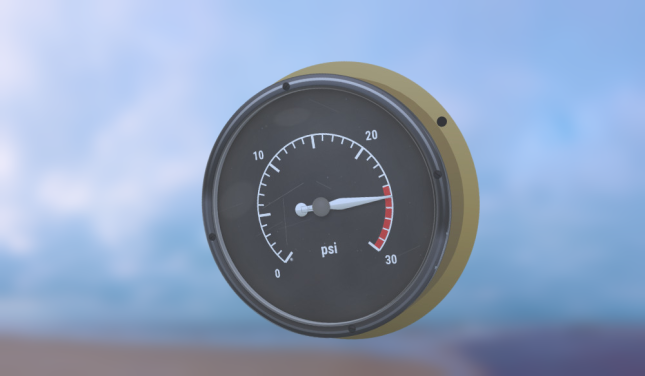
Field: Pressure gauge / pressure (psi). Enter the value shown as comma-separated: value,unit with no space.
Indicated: 25,psi
